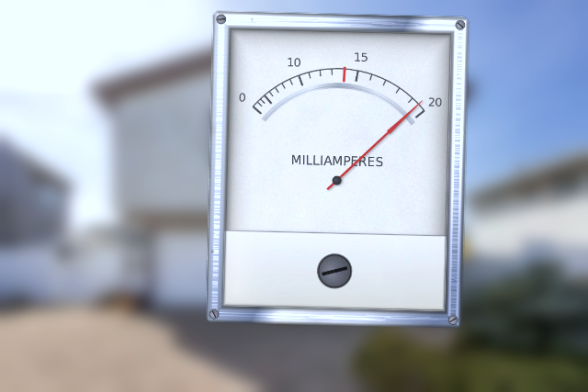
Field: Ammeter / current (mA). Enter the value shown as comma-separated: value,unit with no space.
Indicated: 19.5,mA
